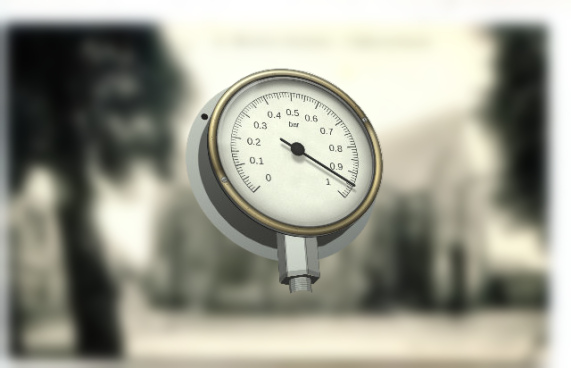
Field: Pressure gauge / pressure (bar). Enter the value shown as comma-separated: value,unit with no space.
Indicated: 0.95,bar
